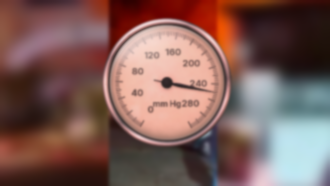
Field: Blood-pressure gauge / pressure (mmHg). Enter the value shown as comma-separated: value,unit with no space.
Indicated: 250,mmHg
